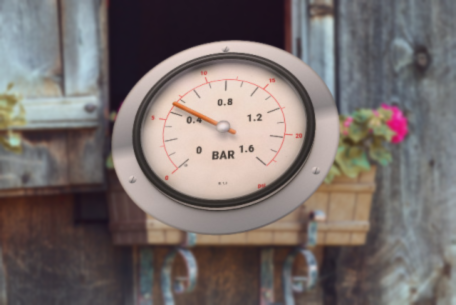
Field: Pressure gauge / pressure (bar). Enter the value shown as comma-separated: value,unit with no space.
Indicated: 0.45,bar
